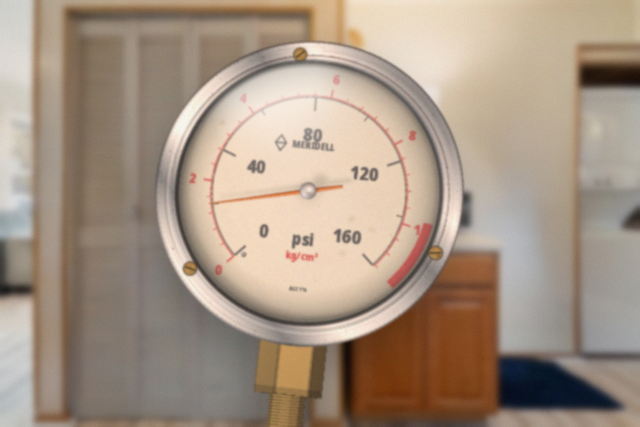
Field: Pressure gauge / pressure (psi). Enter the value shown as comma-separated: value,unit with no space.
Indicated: 20,psi
